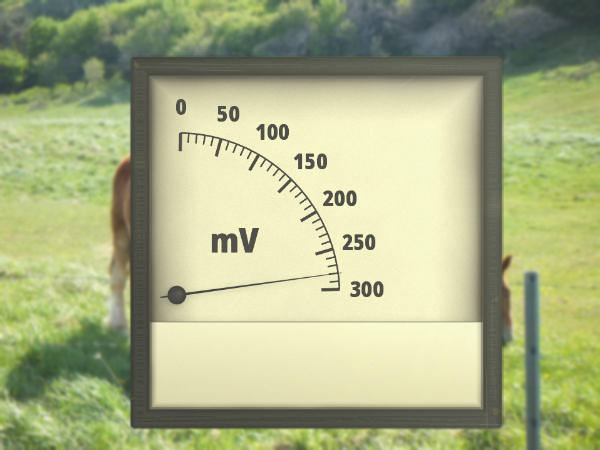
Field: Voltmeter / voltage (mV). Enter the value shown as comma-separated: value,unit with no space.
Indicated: 280,mV
